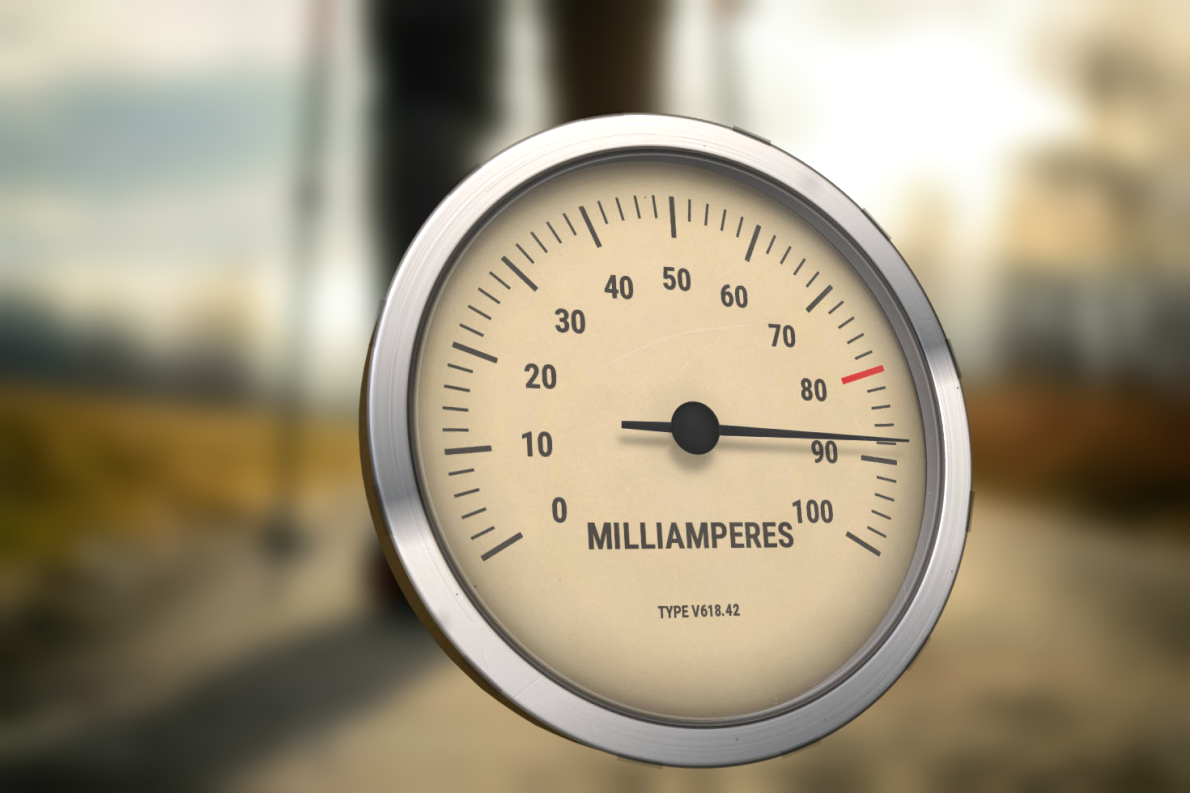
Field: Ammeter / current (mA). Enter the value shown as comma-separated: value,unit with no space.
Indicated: 88,mA
